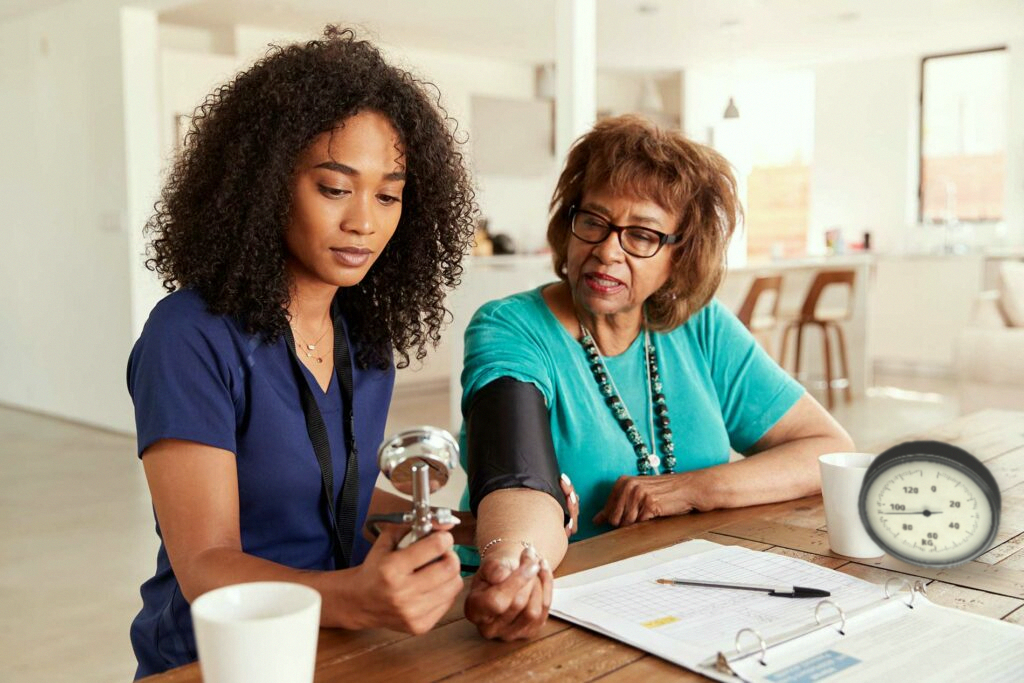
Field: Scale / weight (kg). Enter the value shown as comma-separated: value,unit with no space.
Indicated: 95,kg
